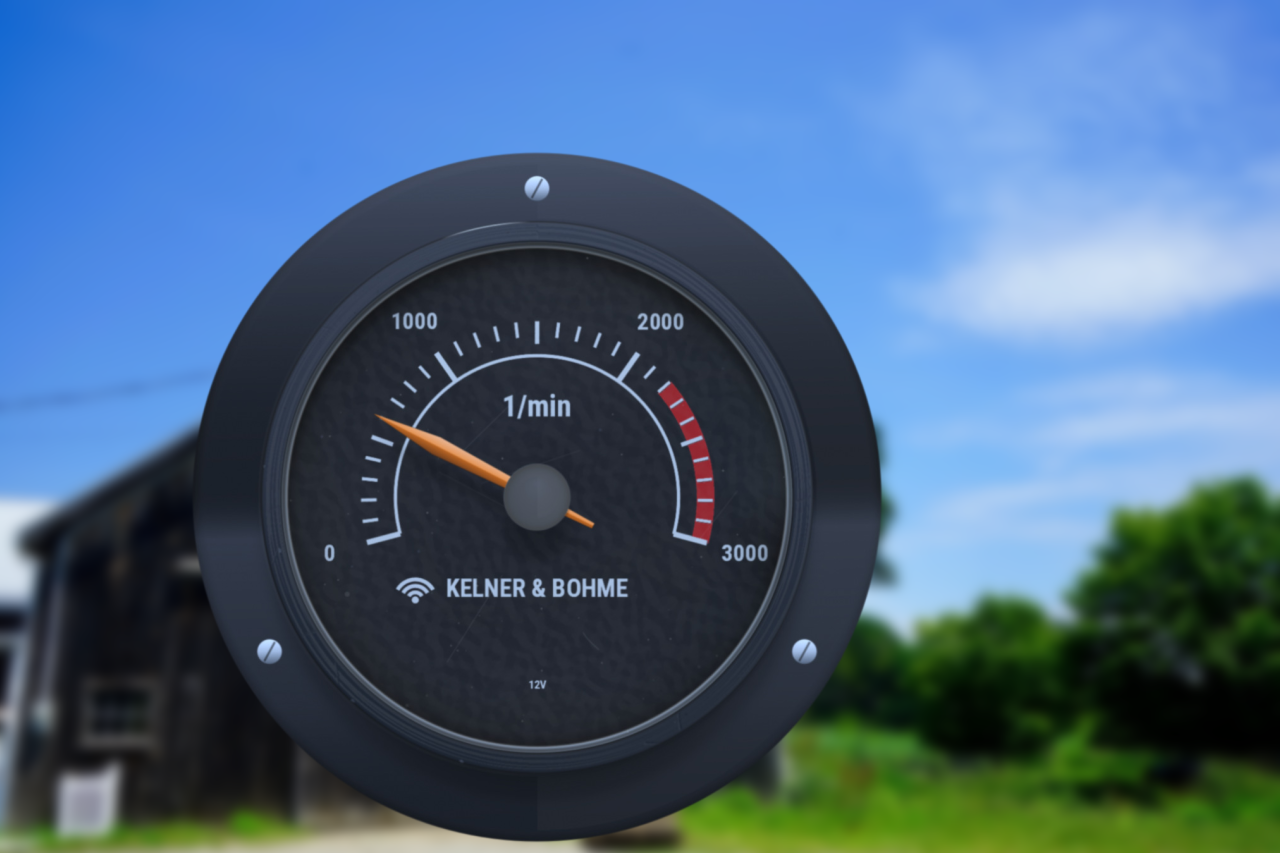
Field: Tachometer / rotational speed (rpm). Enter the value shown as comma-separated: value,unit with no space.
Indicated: 600,rpm
